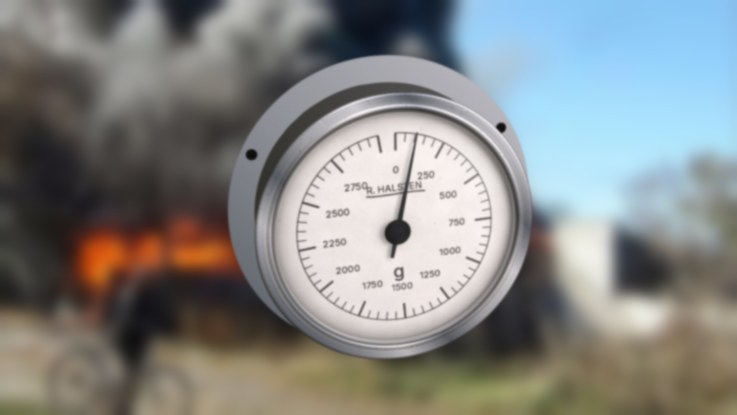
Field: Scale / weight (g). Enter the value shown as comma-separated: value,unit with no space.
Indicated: 100,g
